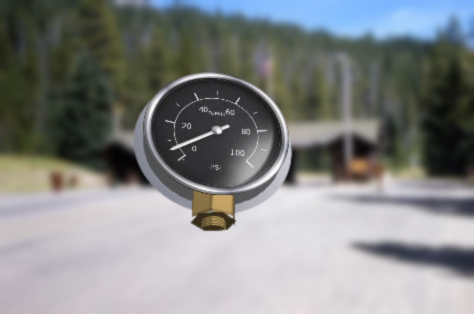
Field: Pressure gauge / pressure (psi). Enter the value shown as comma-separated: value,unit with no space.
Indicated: 5,psi
